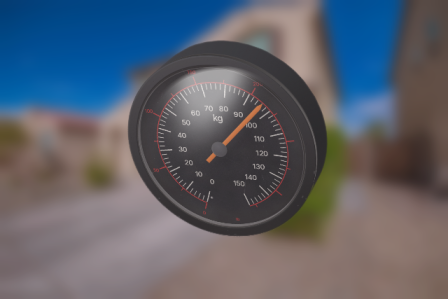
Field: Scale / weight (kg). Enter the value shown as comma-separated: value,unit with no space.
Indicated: 96,kg
